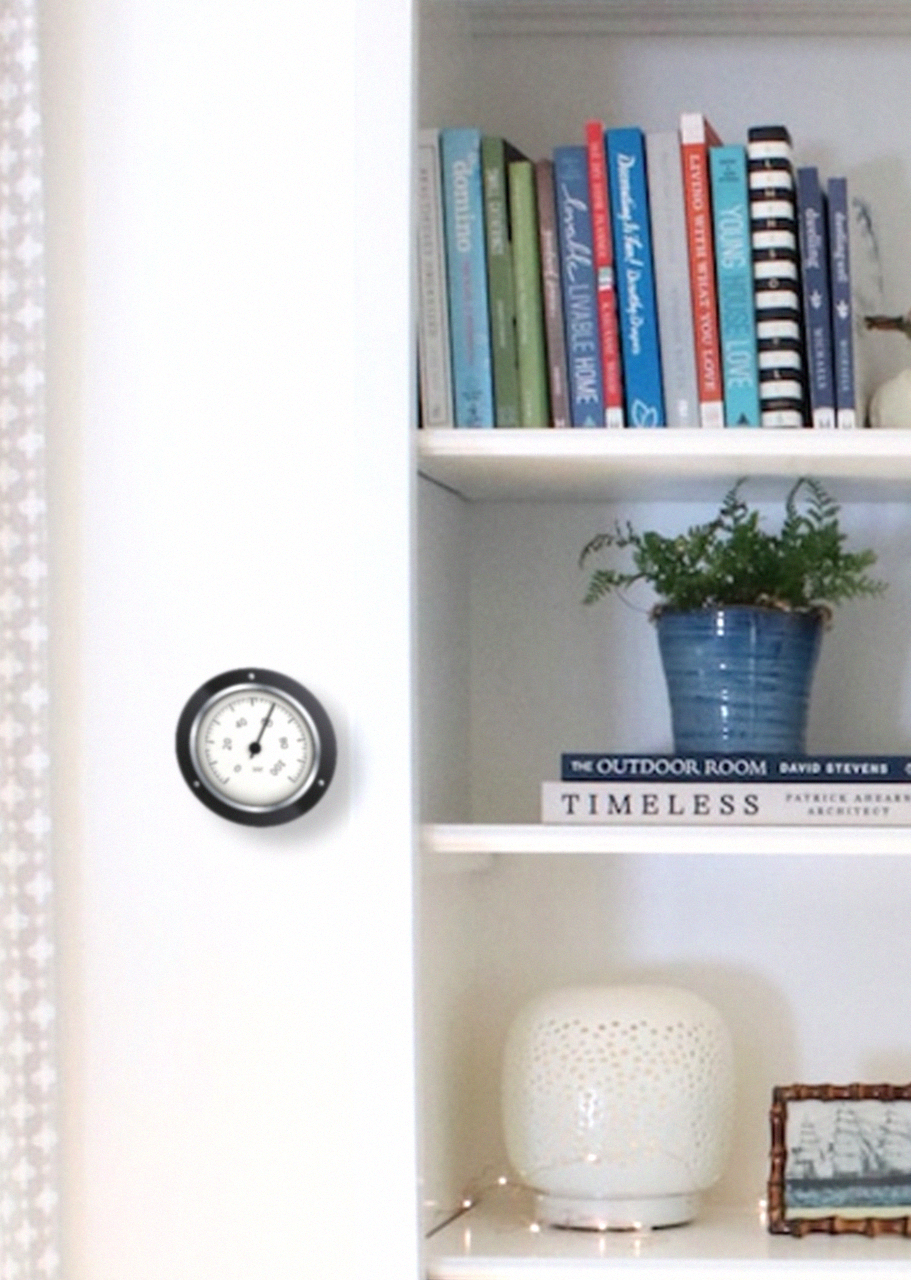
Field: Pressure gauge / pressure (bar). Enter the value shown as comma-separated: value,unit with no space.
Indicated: 60,bar
